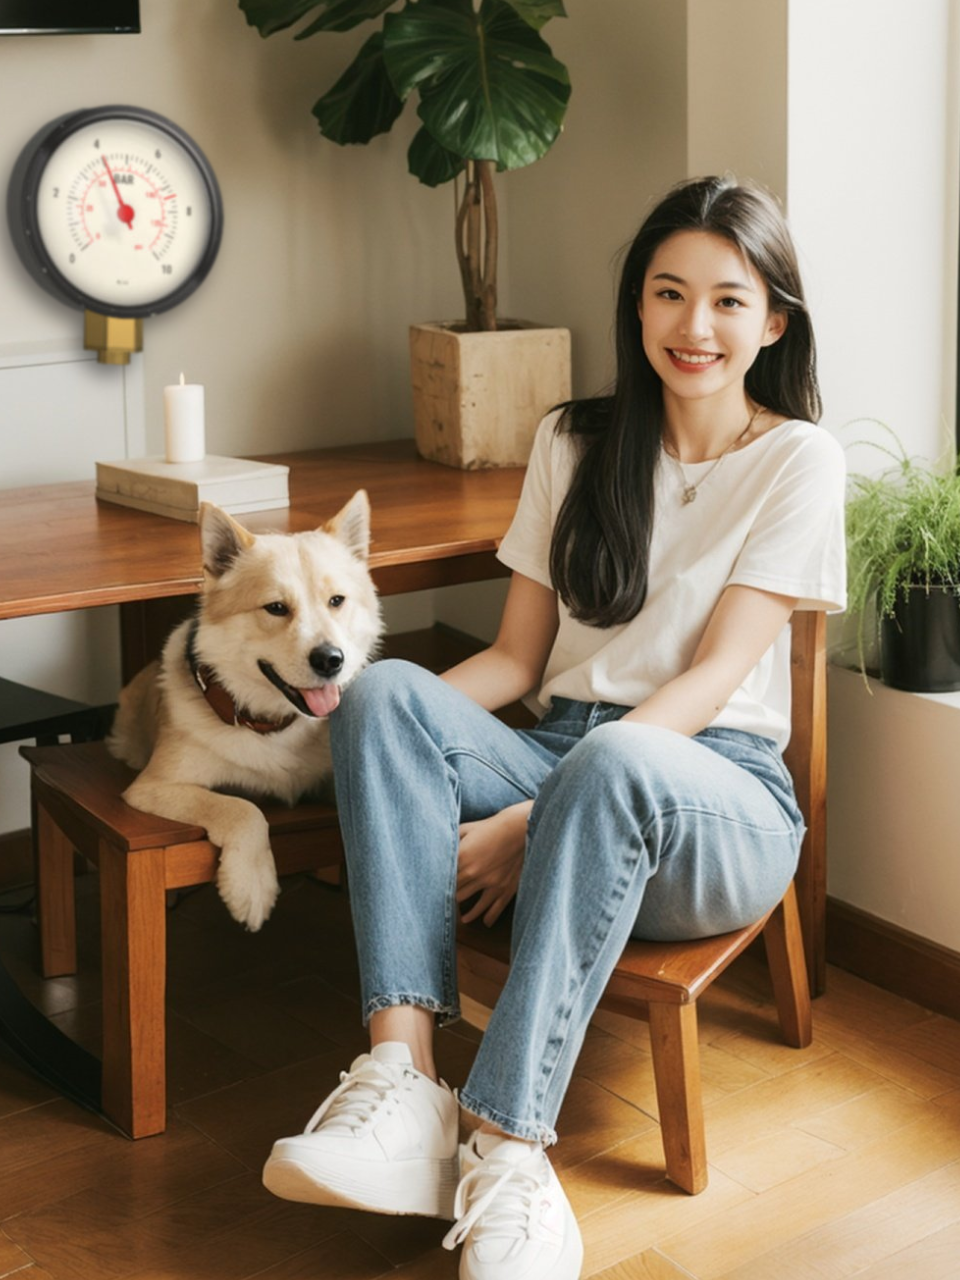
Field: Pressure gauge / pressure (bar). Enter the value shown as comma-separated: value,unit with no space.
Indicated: 4,bar
